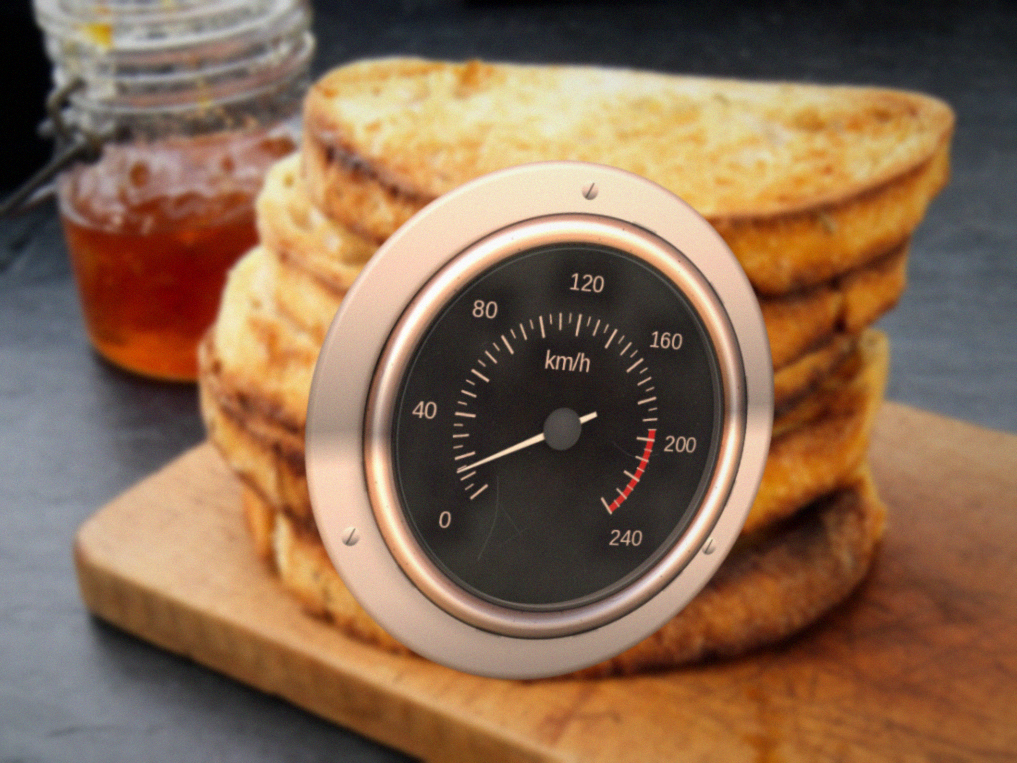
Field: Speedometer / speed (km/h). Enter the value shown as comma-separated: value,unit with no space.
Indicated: 15,km/h
